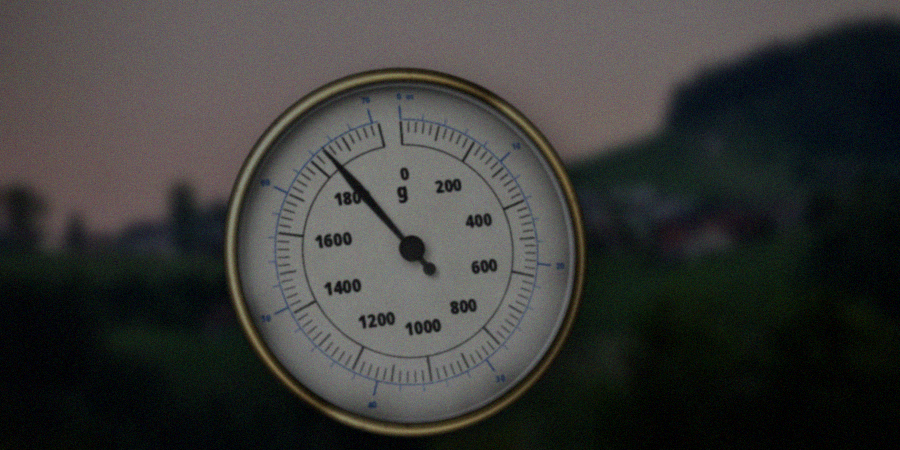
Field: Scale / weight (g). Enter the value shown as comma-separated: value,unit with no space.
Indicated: 1840,g
